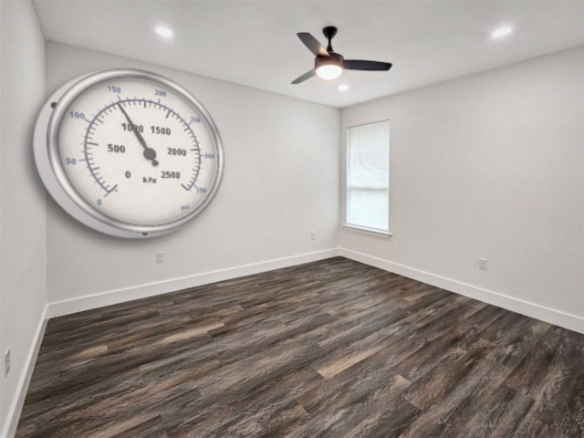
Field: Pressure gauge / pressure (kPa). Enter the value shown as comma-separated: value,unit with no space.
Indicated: 1000,kPa
